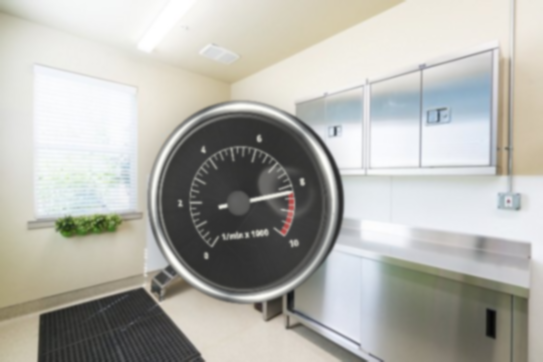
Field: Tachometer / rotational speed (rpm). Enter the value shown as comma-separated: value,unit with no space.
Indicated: 8250,rpm
